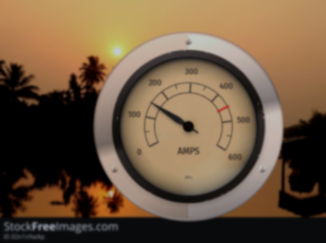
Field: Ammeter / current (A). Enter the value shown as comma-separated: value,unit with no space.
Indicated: 150,A
